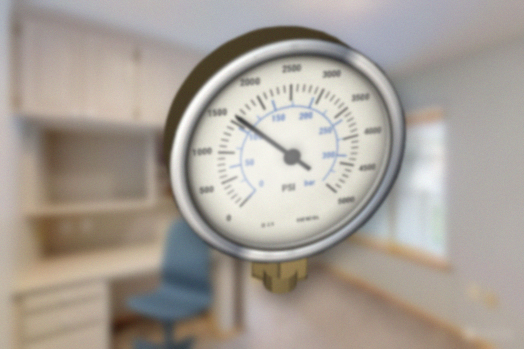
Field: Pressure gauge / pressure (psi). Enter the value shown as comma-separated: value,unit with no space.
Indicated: 1600,psi
